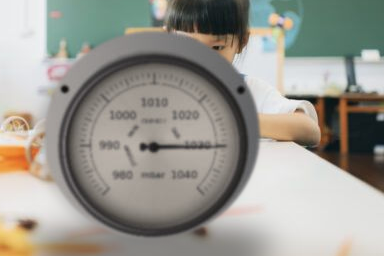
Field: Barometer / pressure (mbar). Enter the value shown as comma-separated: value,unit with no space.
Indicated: 1030,mbar
